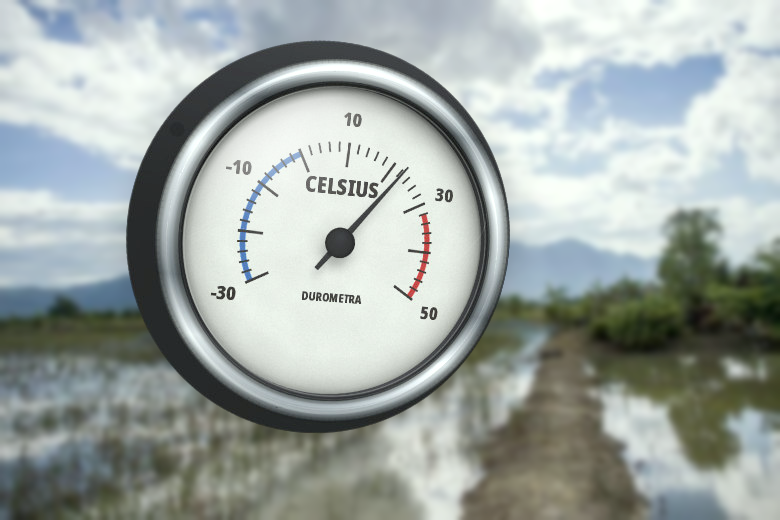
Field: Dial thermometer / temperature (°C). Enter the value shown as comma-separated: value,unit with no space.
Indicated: 22,°C
